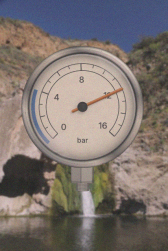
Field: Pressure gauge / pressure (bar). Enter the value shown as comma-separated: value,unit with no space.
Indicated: 12,bar
